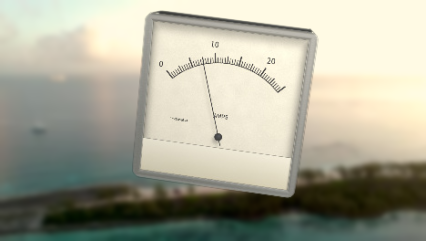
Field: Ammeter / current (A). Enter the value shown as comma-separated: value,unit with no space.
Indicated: 7.5,A
